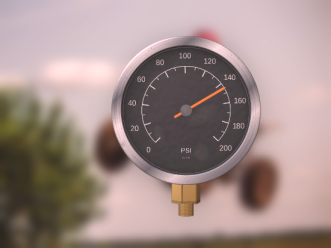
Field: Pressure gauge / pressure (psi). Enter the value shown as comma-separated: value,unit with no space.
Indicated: 145,psi
